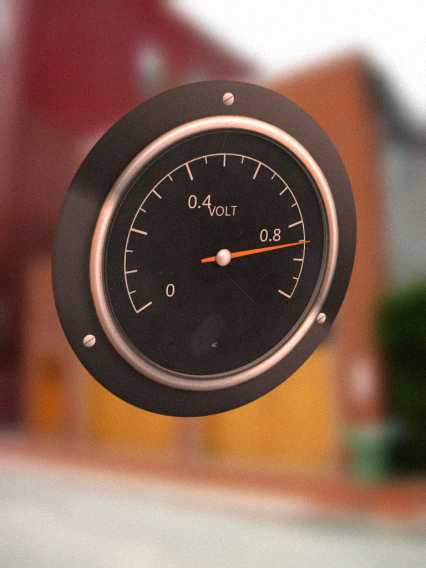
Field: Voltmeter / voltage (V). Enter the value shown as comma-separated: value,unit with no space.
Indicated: 0.85,V
